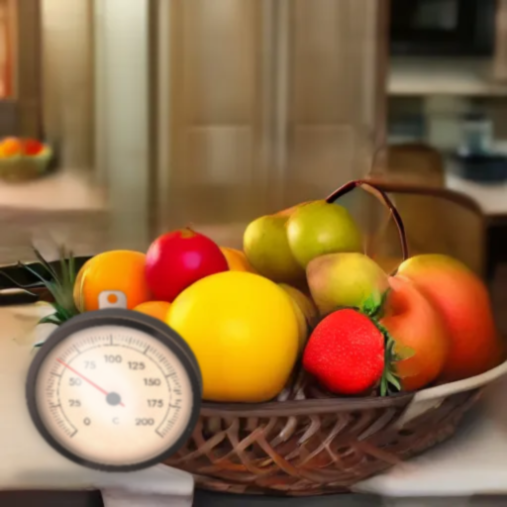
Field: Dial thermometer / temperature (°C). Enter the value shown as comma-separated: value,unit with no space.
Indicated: 62.5,°C
